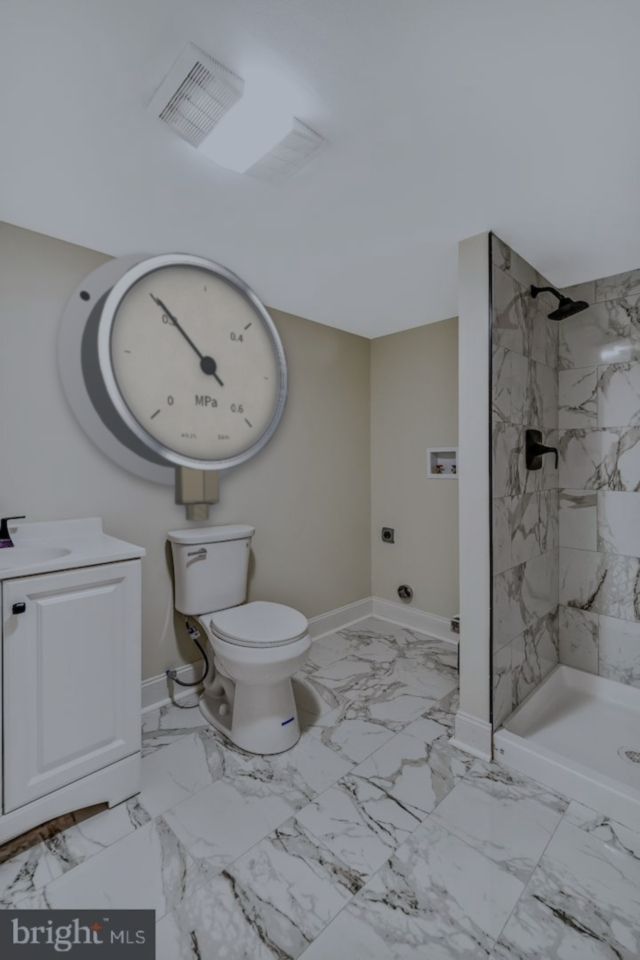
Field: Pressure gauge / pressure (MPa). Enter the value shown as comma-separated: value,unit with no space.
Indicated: 0.2,MPa
